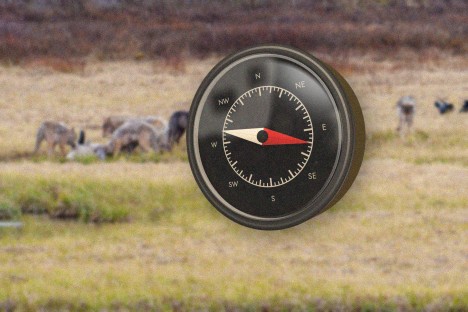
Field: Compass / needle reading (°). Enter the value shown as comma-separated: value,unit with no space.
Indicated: 105,°
